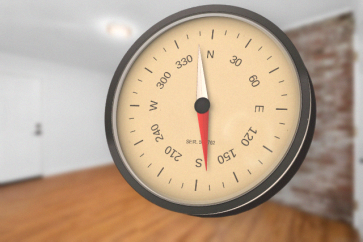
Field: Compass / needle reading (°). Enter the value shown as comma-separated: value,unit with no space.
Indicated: 170,°
